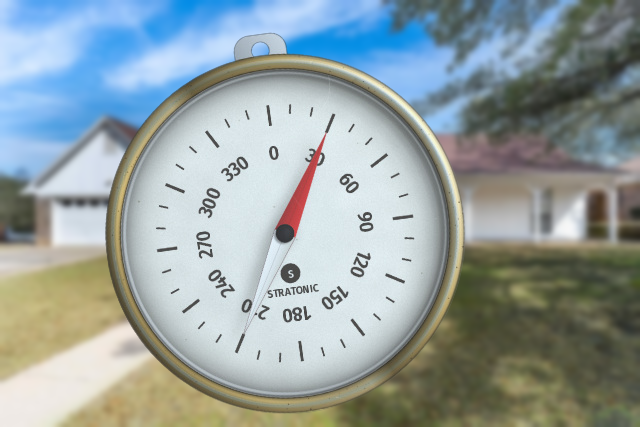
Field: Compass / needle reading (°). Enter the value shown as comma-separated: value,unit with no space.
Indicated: 30,°
